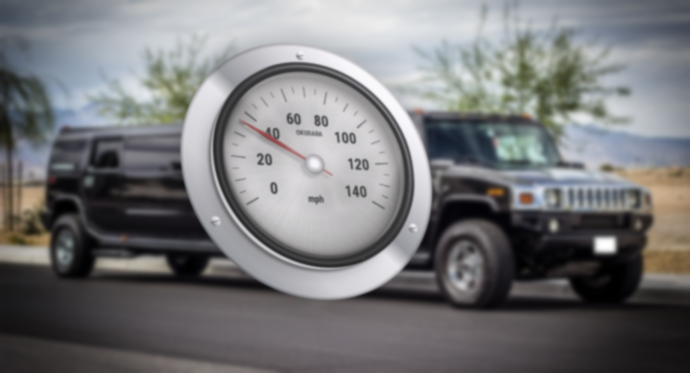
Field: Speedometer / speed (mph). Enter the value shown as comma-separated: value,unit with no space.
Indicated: 35,mph
